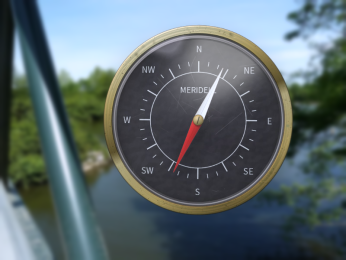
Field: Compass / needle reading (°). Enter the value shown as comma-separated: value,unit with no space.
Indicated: 205,°
